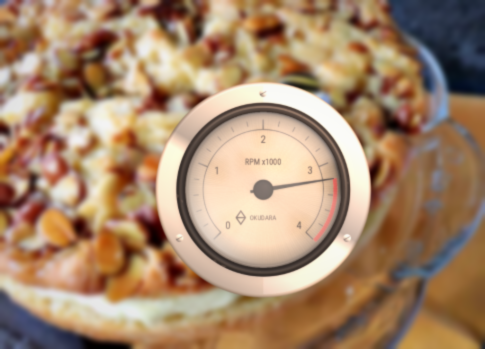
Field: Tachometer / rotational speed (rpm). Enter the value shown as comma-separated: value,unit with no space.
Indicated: 3200,rpm
